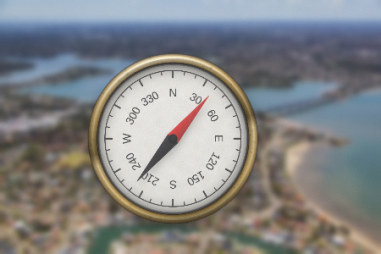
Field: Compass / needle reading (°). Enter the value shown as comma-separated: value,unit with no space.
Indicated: 40,°
